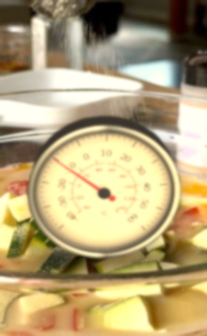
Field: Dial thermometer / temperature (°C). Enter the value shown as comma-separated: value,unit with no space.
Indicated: -10,°C
